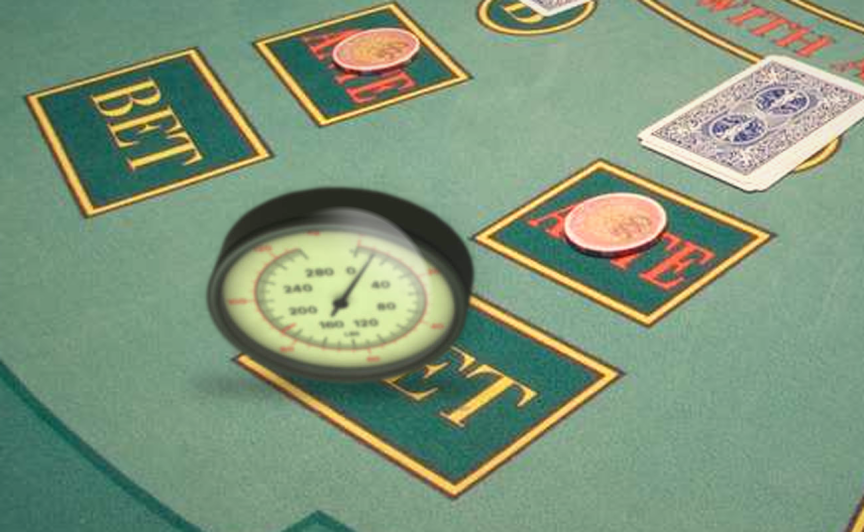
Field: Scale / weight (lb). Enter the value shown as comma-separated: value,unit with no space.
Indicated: 10,lb
